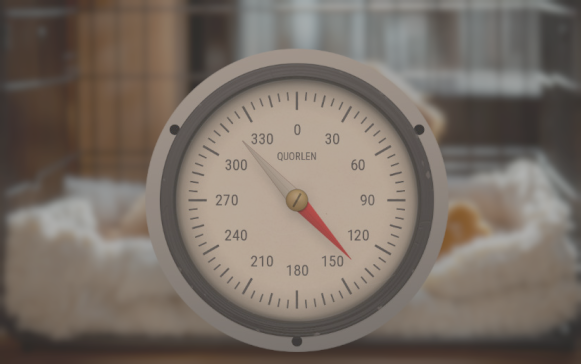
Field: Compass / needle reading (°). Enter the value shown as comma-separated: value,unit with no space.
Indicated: 137.5,°
